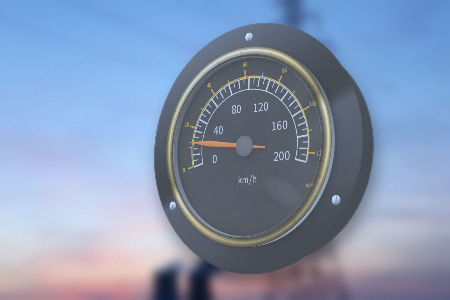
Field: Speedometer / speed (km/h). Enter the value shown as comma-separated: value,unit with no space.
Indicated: 20,km/h
